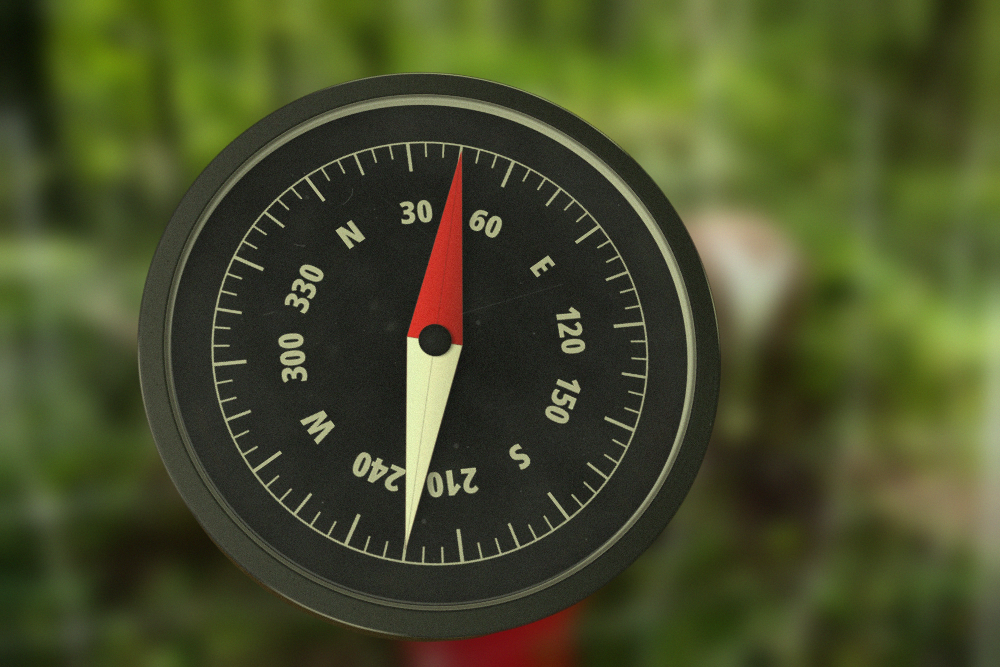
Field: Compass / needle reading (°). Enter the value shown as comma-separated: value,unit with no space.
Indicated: 45,°
